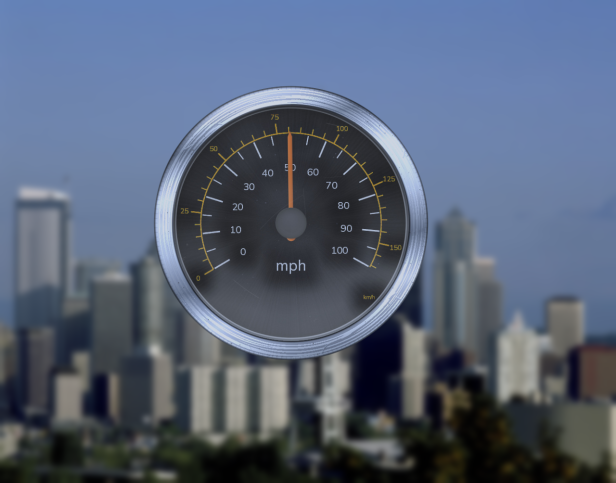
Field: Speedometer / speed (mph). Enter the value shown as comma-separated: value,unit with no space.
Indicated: 50,mph
